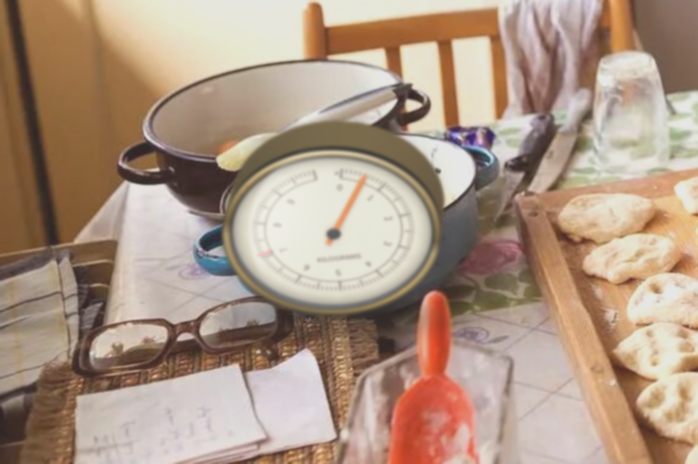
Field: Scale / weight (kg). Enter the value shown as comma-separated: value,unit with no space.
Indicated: 0.5,kg
